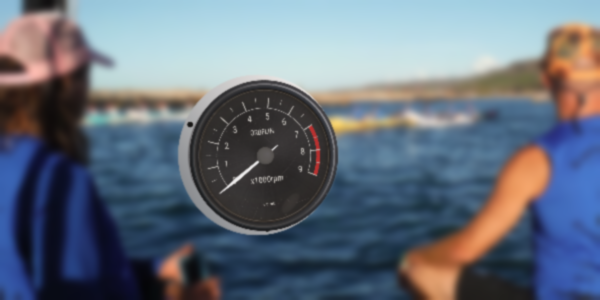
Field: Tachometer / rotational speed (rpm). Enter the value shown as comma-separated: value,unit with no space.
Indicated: 0,rpm
